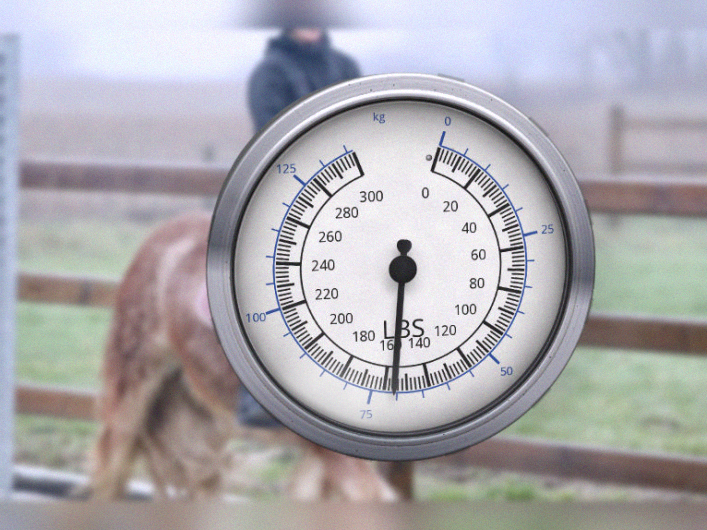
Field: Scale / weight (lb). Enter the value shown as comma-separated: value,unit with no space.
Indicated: 156,lb
